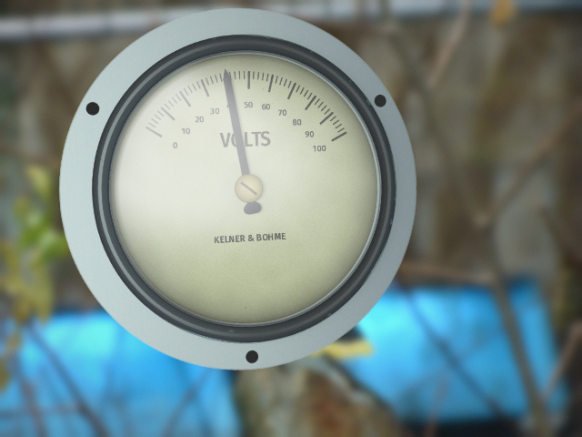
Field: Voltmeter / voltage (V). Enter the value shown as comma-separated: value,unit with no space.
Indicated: 40,V
